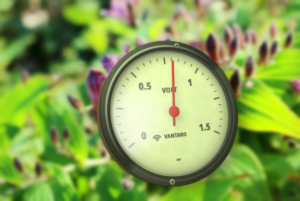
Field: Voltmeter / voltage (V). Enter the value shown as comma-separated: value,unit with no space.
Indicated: 0.8,V
